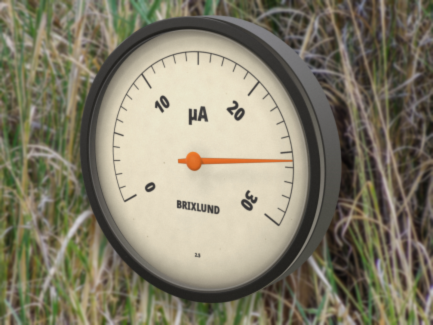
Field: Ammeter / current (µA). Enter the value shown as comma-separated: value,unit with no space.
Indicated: 25.5,µA
